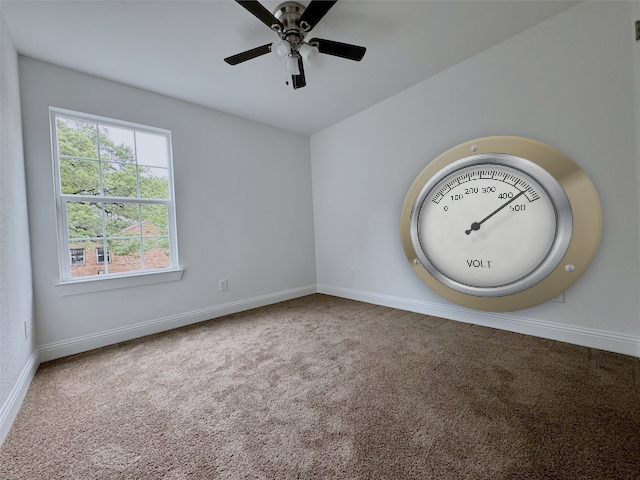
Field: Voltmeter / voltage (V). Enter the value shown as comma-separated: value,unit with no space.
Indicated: 450,V
